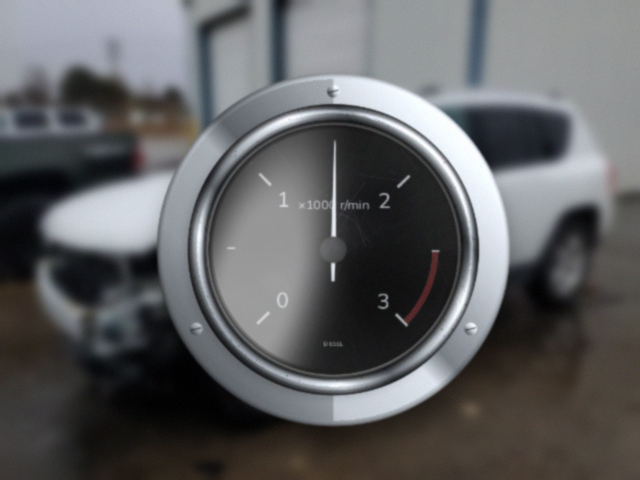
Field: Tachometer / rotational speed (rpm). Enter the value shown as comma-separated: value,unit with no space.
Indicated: 1500,rpm
